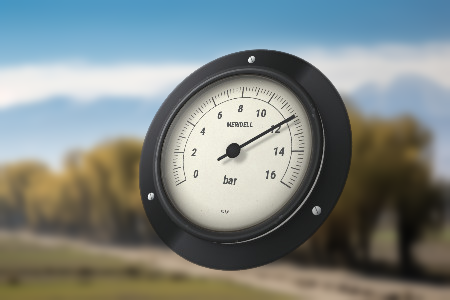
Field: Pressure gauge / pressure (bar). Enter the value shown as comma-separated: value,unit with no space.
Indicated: 12,bar
